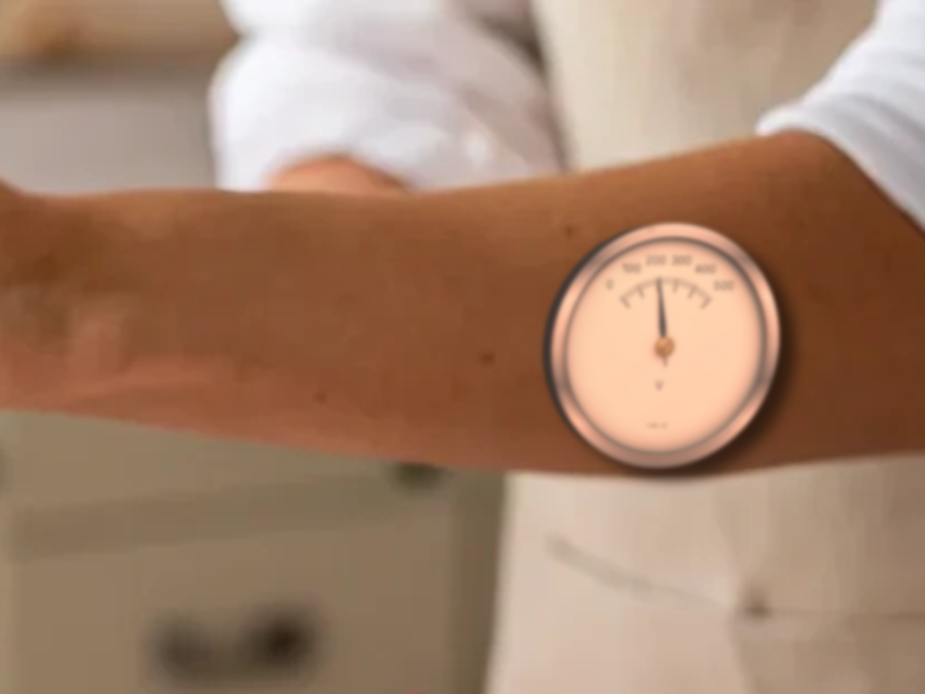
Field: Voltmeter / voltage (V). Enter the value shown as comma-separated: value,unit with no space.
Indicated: 200,V
